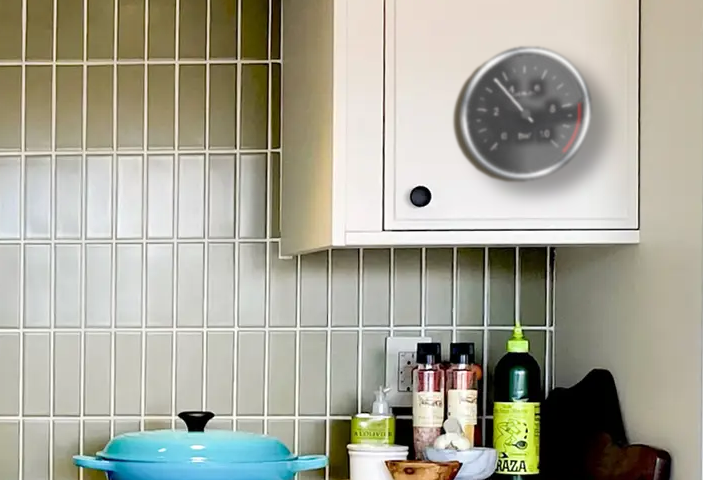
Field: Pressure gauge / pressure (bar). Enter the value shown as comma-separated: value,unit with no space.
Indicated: 3.5,bar
